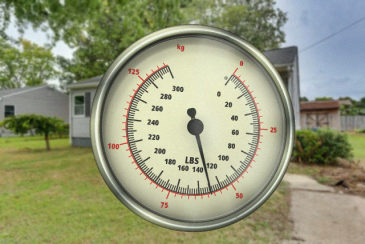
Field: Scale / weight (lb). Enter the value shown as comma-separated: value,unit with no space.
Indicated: 130,lb
